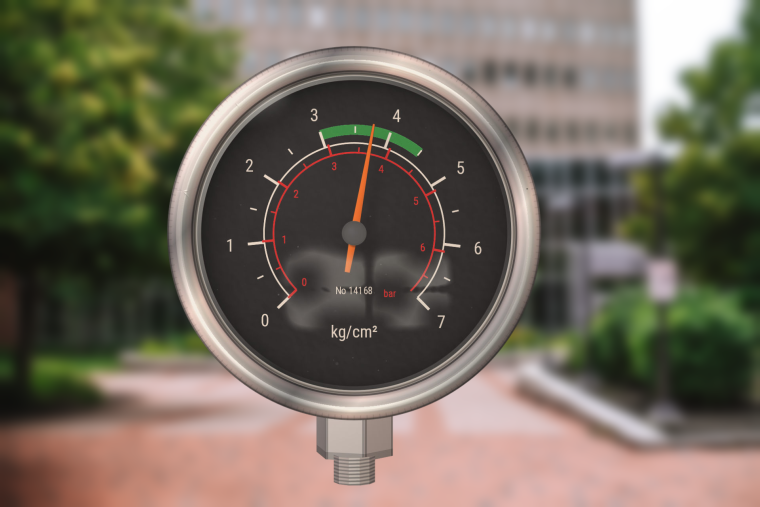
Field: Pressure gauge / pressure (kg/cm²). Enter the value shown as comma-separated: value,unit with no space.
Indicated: 3.75,kg/cm²
